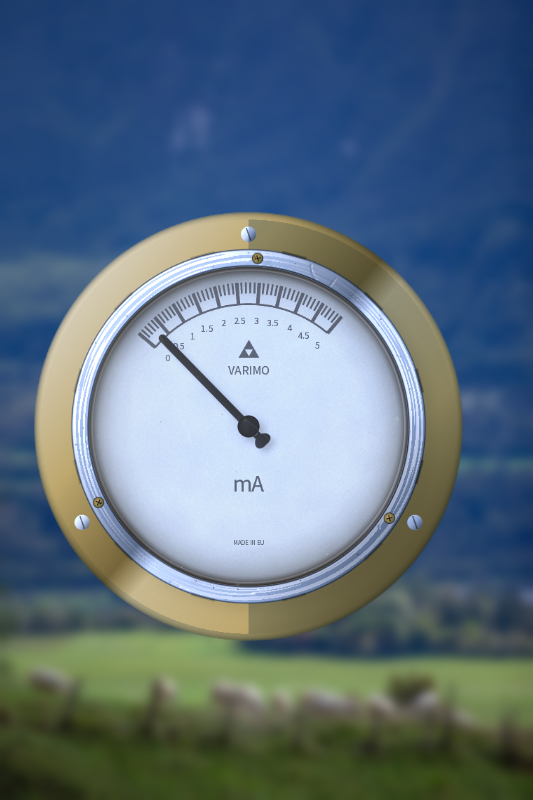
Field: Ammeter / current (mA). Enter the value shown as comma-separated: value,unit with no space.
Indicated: 0.3,mA
